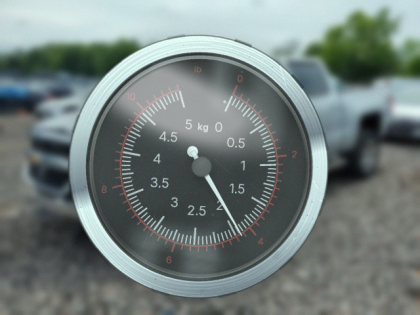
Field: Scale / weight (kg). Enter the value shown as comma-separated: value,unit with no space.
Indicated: 1.95,kg
